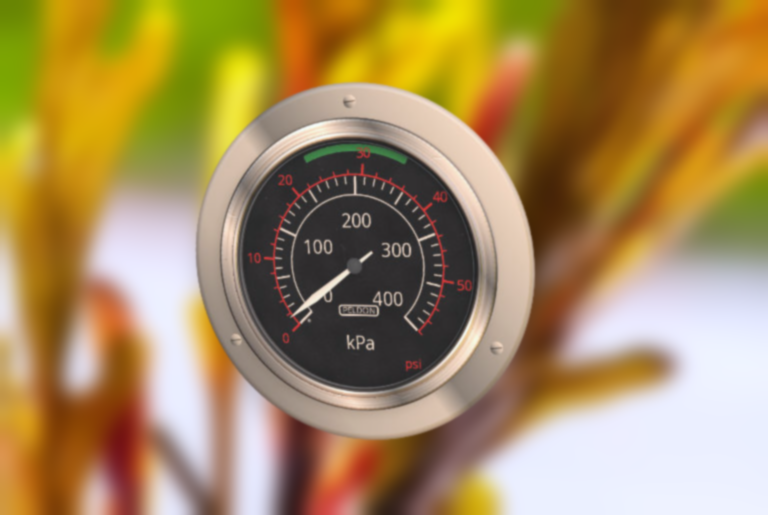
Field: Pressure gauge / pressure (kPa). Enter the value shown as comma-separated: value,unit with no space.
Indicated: 10,kPa
